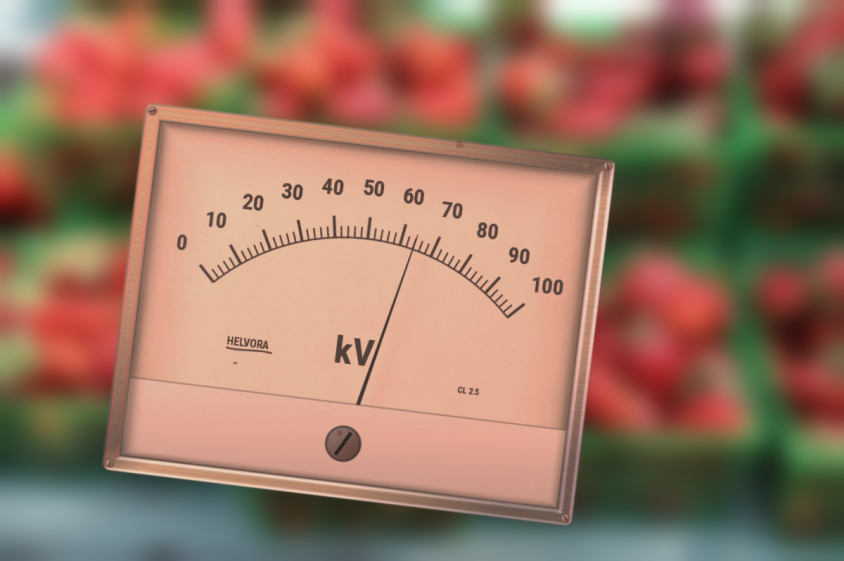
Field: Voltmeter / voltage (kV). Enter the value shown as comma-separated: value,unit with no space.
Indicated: 64,kV
